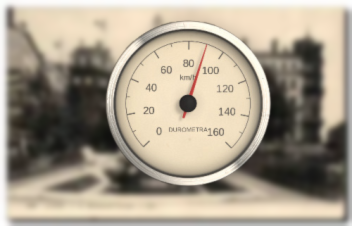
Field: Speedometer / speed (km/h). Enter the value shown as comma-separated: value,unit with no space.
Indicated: 90,km/h
